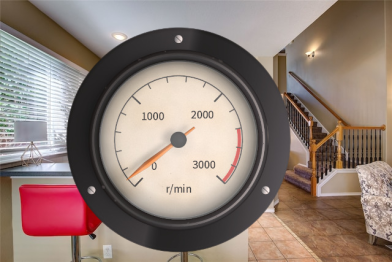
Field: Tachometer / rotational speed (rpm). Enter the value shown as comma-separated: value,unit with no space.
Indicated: 100,rpm
